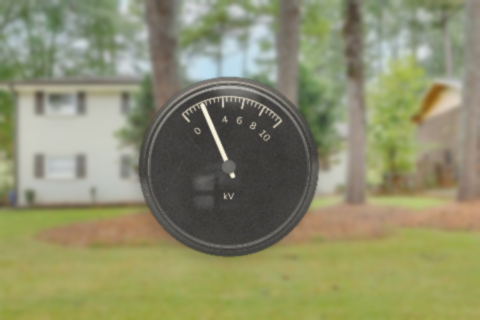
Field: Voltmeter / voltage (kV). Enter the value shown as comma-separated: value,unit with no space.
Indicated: 2,kV
